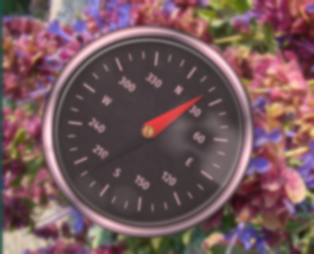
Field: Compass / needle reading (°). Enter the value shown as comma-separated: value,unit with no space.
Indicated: 20,°
